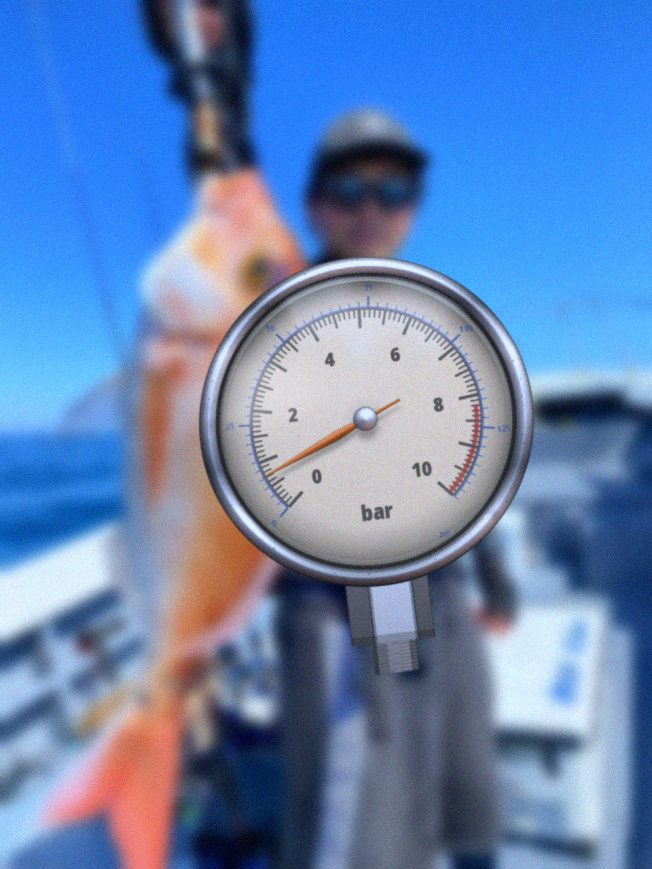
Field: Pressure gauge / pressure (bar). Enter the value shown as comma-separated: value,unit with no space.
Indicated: 0.7,bar
